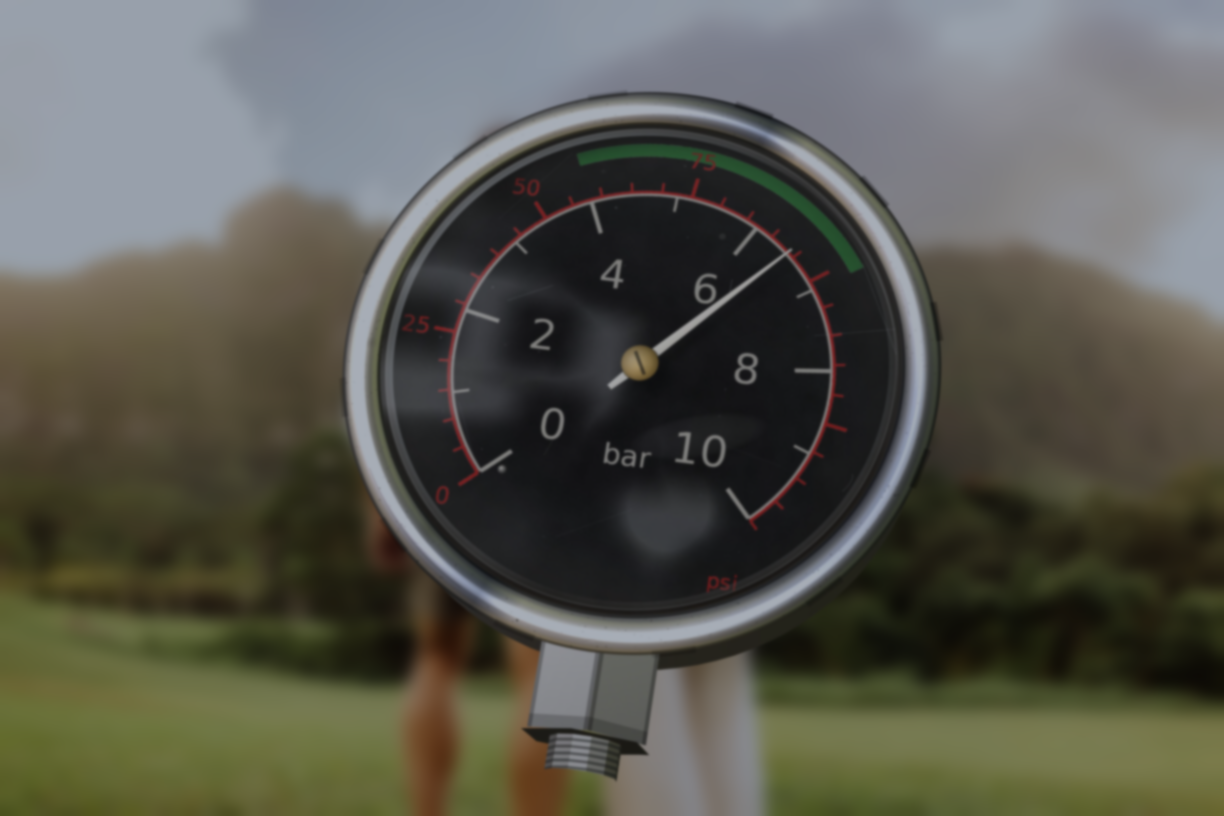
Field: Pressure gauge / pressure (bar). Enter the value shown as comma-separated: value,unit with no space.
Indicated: 6.5,bar
